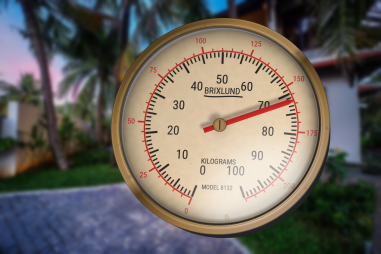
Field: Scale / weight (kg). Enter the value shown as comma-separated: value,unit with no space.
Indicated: 72,kg
